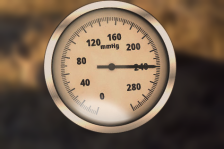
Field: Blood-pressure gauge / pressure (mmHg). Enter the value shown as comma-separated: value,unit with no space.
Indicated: 240,mmHg
